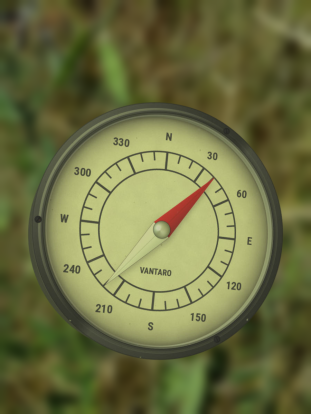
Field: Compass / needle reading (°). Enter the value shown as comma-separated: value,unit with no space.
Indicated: 40,°
